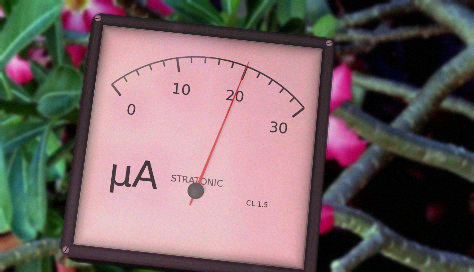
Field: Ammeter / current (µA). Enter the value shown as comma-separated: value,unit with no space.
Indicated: 20,µA
